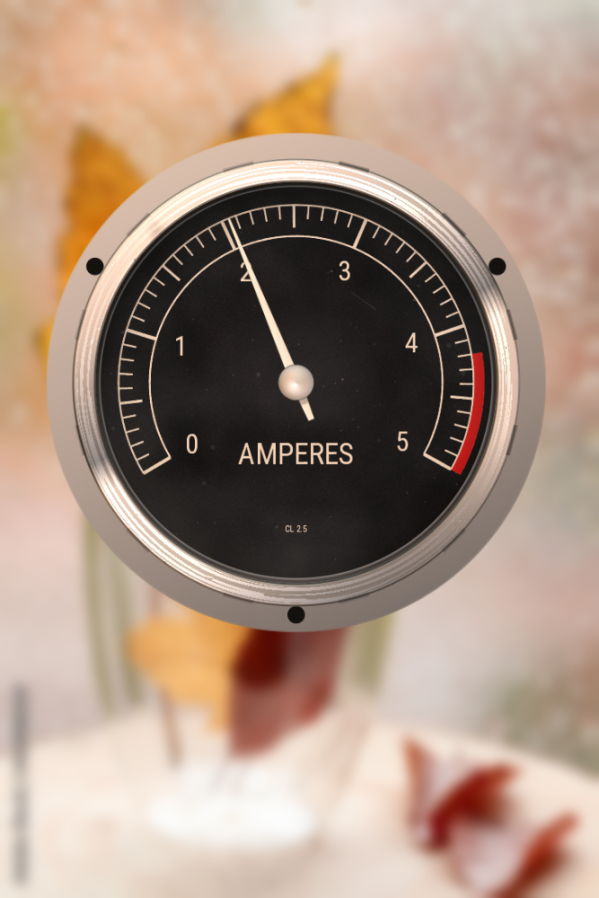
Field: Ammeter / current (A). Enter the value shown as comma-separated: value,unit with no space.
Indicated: 2.05,A
